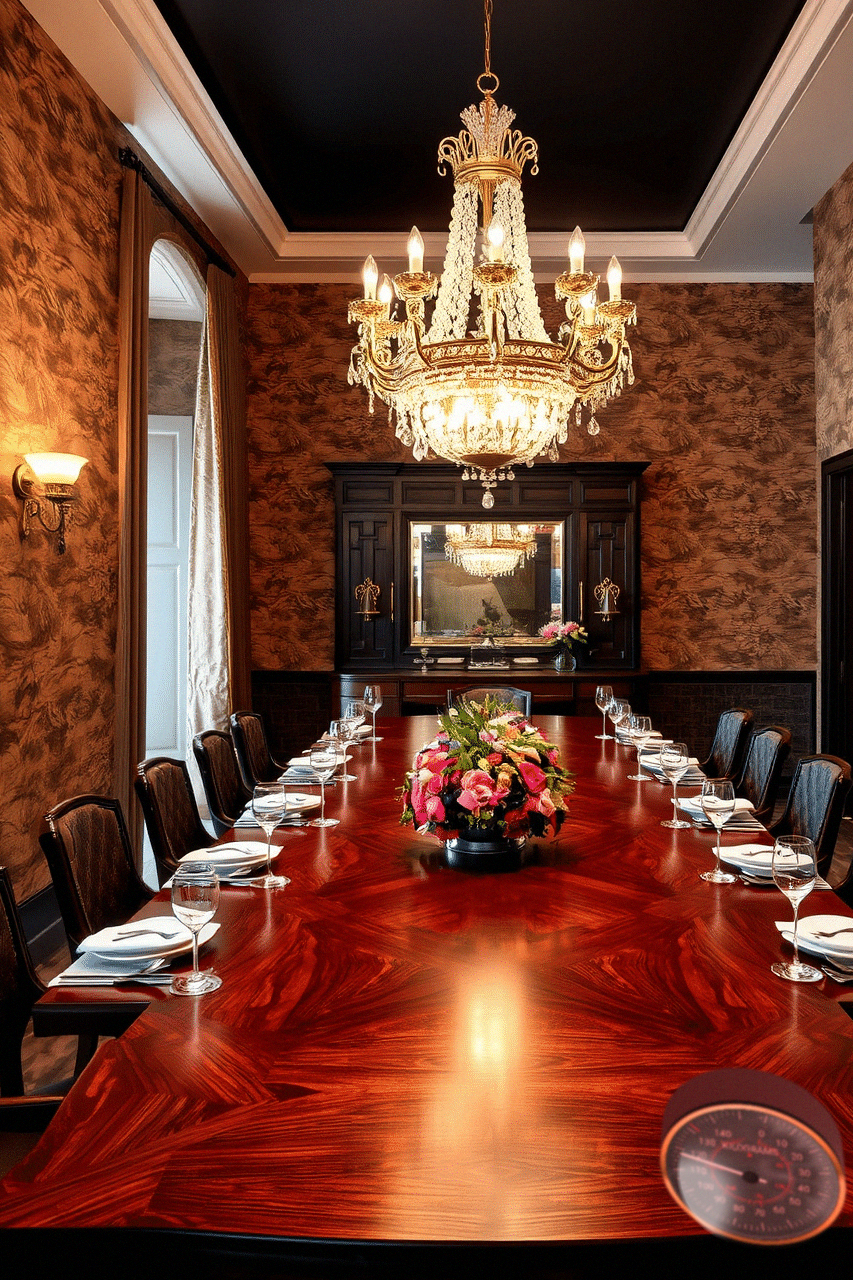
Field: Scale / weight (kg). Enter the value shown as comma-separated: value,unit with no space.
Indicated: 120,kg
